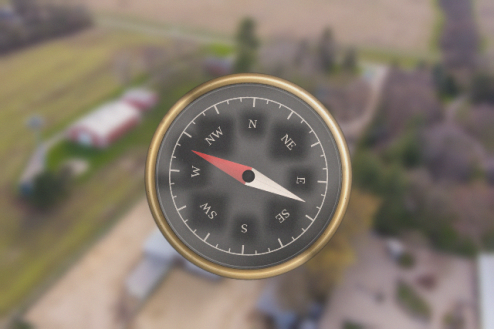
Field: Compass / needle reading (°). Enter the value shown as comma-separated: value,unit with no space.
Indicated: 290,°
